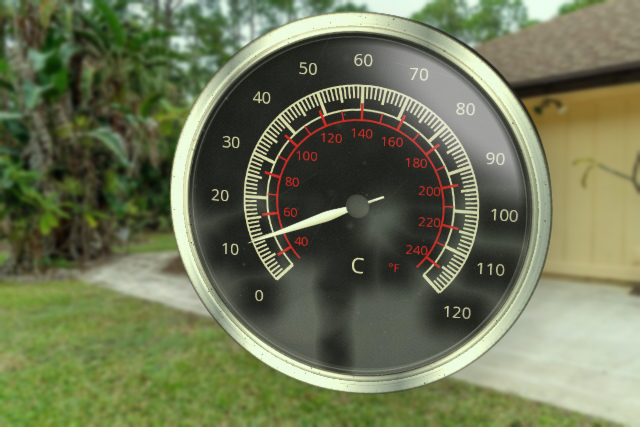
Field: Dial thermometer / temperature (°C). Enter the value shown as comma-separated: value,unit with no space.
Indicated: 10,°C
